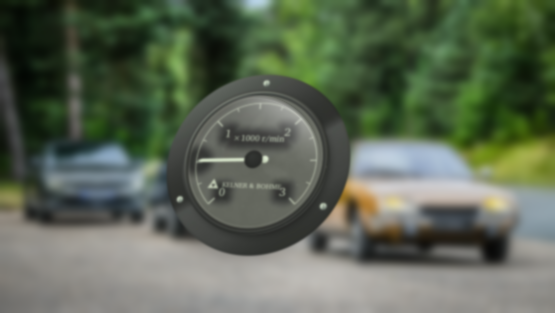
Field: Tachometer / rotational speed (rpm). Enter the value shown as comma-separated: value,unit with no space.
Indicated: 500,rpm
